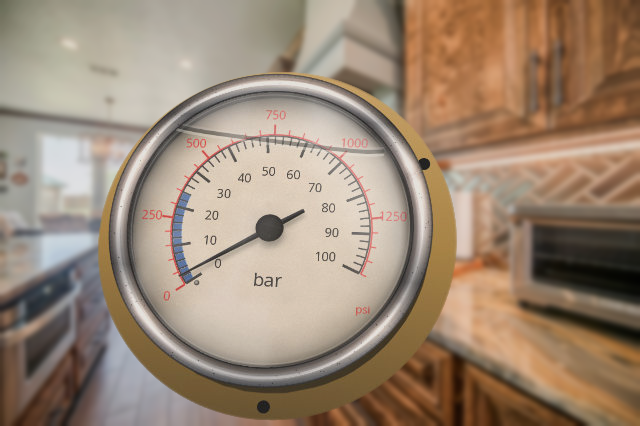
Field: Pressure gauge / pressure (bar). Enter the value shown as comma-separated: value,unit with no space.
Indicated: 2,bar
